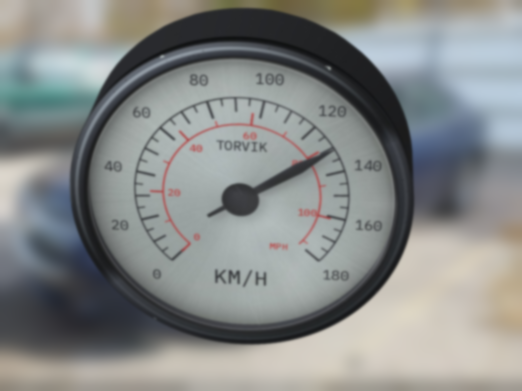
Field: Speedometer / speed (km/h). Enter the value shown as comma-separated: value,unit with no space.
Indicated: 130,km/h
